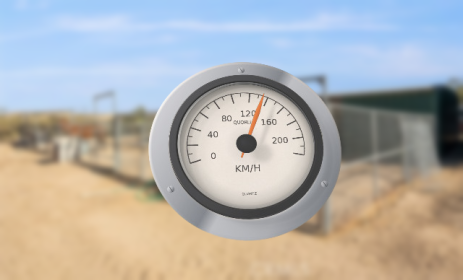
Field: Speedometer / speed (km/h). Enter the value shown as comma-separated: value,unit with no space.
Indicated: 135,km/h
